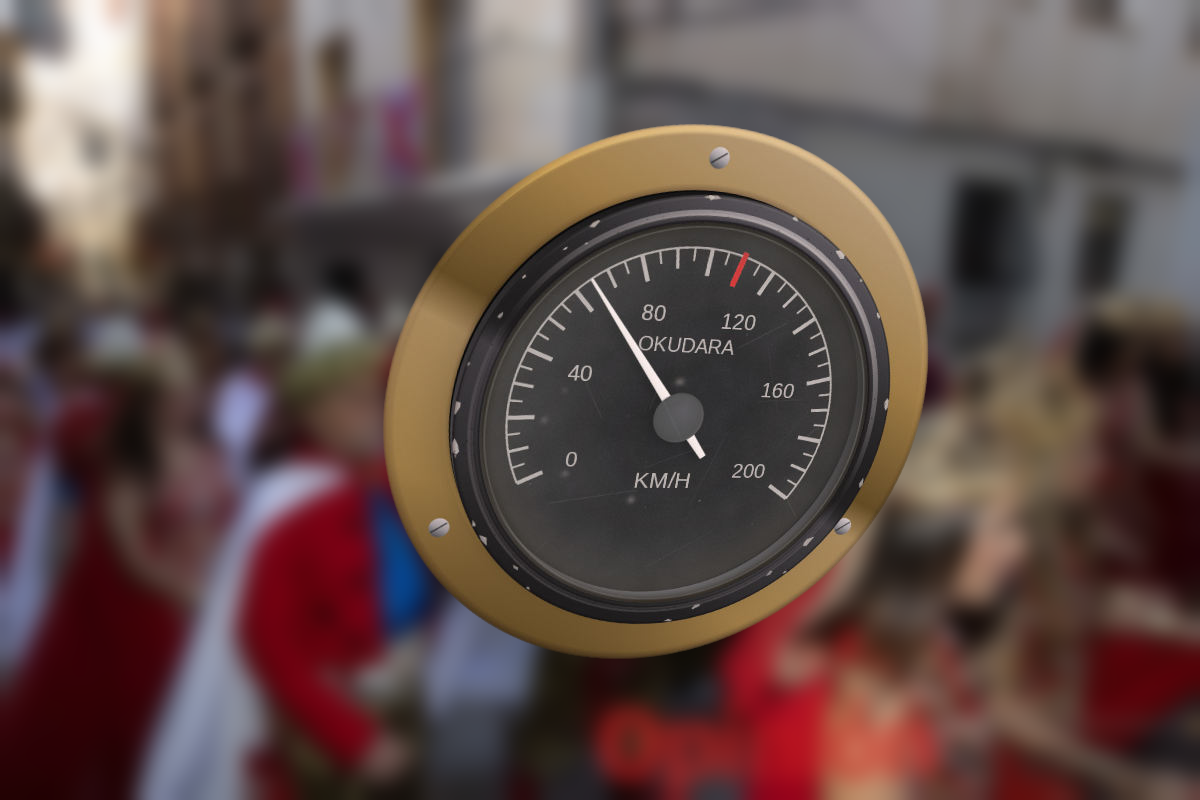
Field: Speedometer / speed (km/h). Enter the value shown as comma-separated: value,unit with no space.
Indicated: 65,km/h
